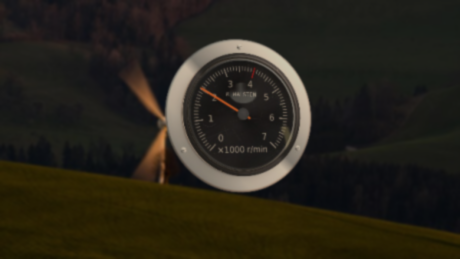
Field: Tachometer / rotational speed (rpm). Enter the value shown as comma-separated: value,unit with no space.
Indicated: 2000,rpm
